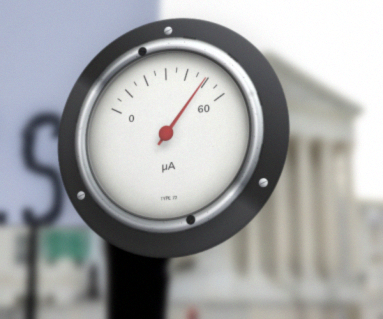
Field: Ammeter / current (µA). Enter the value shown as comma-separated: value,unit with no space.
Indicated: 50,µA
